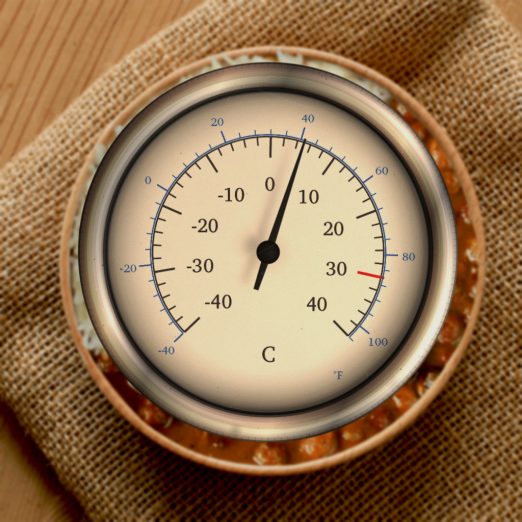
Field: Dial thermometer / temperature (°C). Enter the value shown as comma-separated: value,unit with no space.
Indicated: 5,°C
